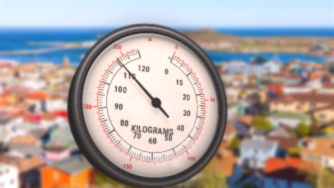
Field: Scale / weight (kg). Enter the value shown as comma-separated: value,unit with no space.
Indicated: 110,kg
